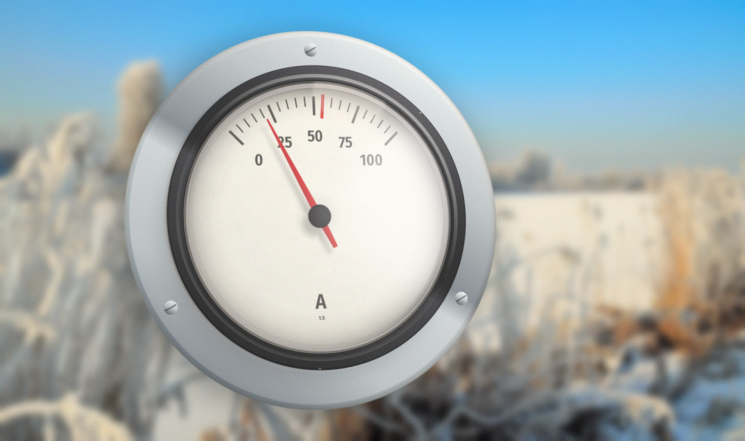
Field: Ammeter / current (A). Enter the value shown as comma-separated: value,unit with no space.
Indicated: 20,A
